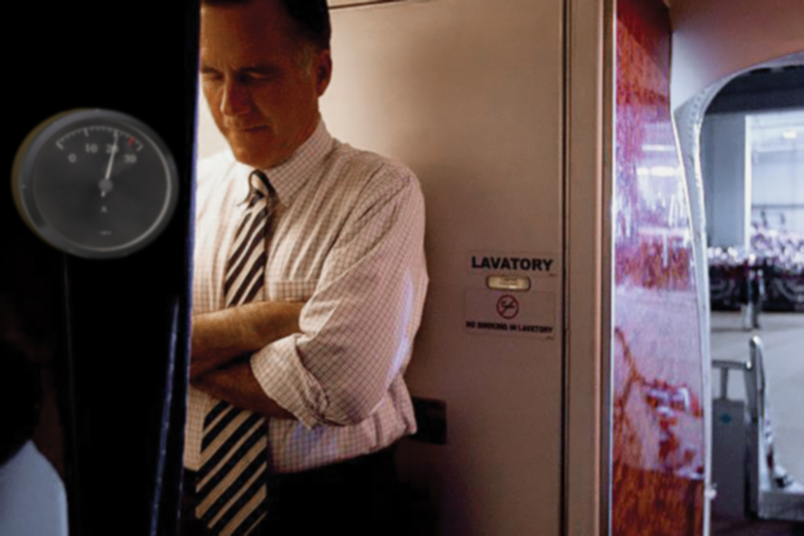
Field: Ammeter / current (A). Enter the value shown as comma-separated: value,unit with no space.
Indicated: 20,A
